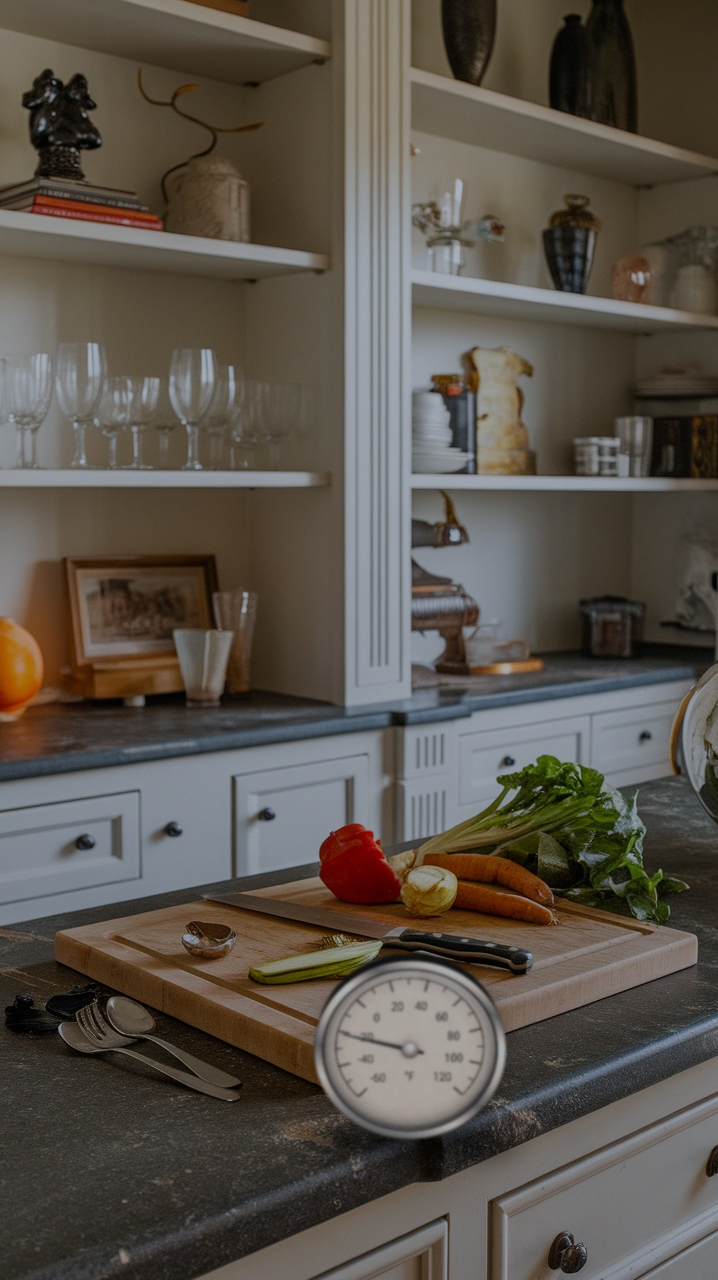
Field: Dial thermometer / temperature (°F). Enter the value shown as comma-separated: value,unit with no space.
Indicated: -20,°F
